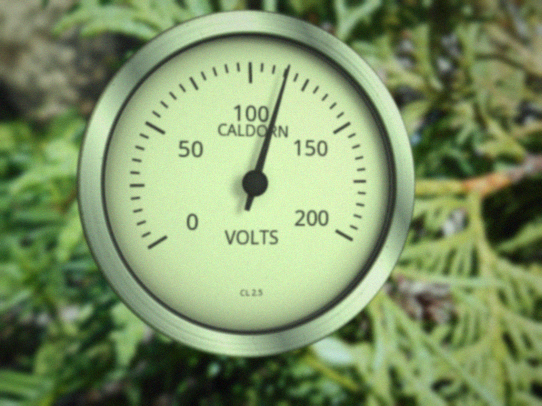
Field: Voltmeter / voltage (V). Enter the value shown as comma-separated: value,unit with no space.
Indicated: 115,V
